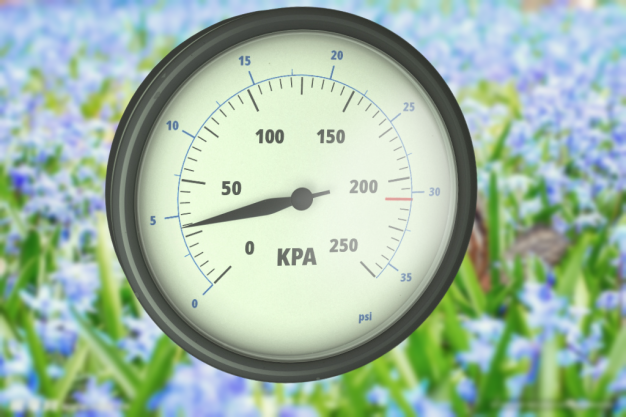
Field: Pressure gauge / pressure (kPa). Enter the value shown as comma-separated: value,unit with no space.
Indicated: 30,kPa
